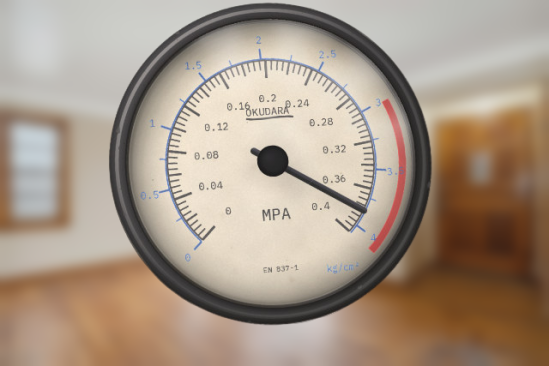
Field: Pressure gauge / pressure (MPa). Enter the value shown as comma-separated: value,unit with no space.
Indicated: 0.38,MPa
